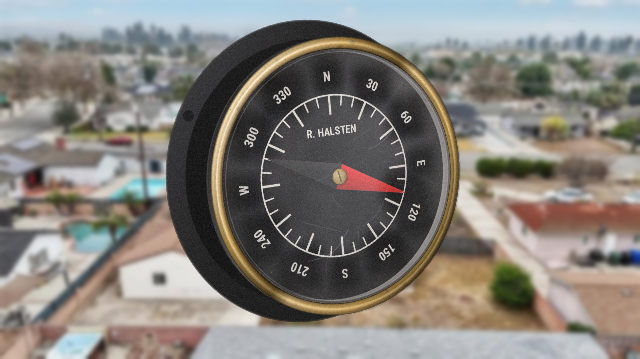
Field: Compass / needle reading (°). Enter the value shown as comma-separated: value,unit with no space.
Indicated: 110,°
